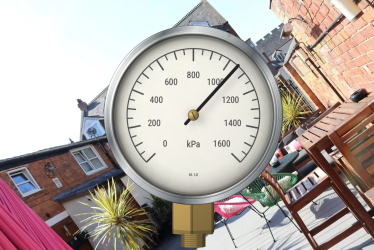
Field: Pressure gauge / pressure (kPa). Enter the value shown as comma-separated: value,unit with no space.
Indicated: 1050,kPa
